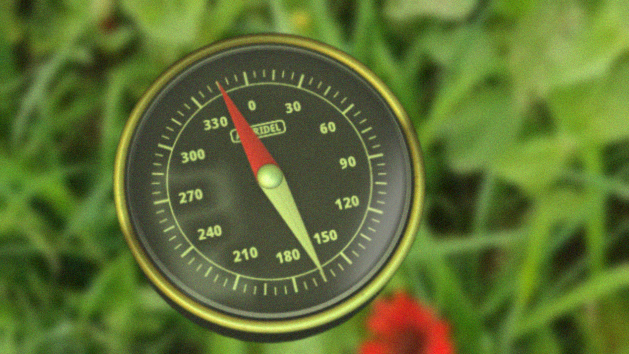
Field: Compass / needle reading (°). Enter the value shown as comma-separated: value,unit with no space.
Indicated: 345,°
